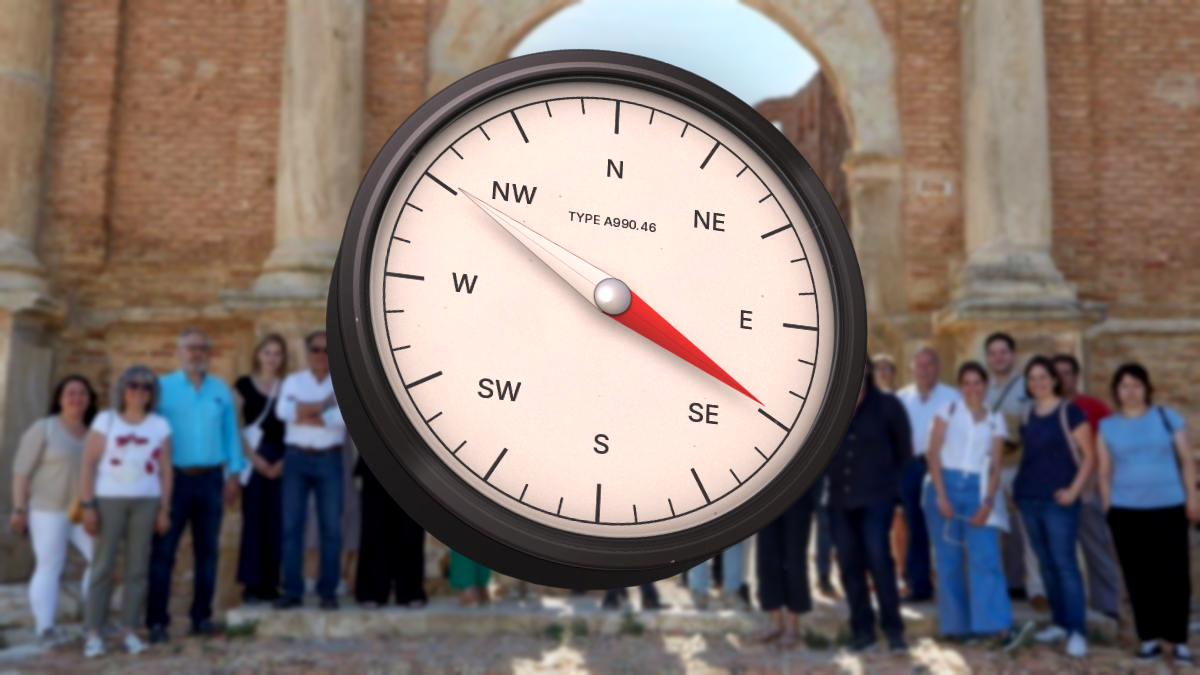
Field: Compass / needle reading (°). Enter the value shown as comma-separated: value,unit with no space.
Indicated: 120,°
